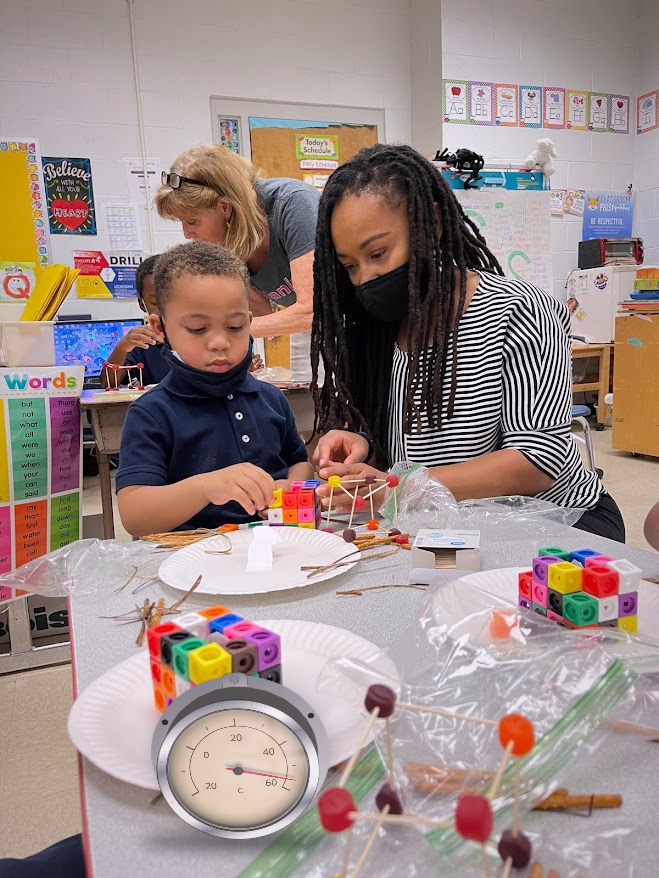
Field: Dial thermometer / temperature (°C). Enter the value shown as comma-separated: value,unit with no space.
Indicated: 55,°C
